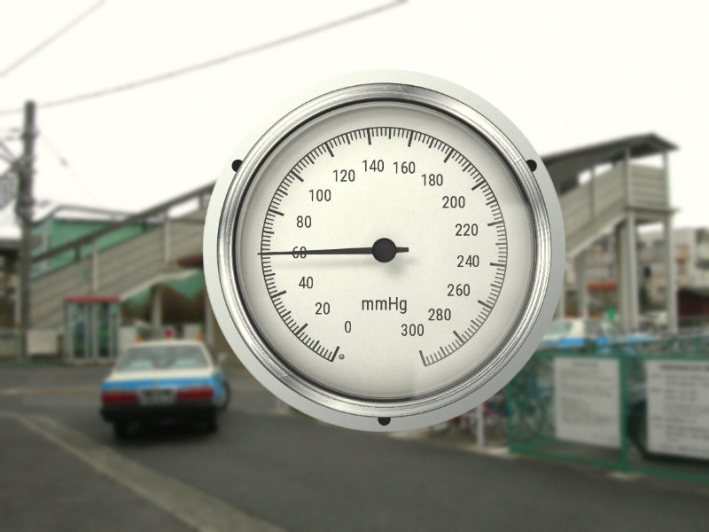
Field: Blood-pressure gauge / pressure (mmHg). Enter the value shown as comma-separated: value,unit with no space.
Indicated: 60,mmHg
